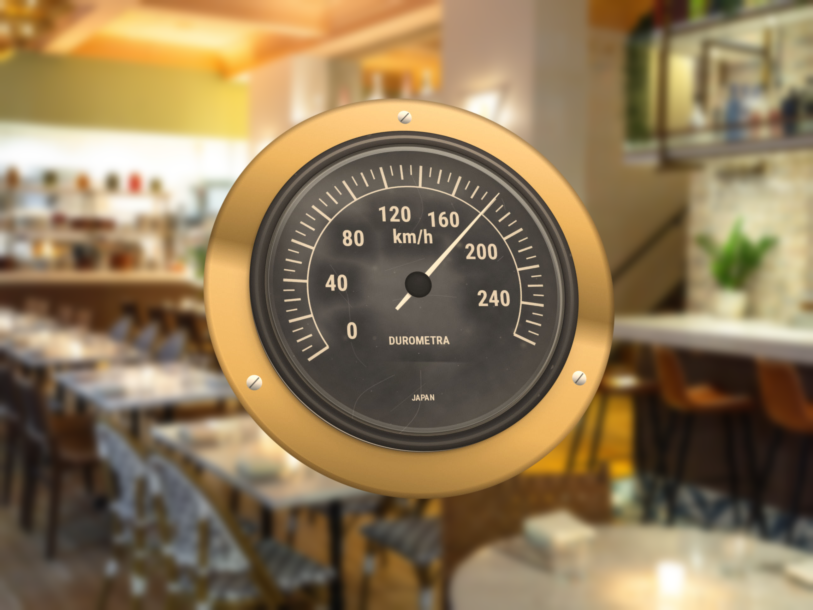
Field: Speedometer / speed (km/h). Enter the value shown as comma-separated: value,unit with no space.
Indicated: 180,km/h
